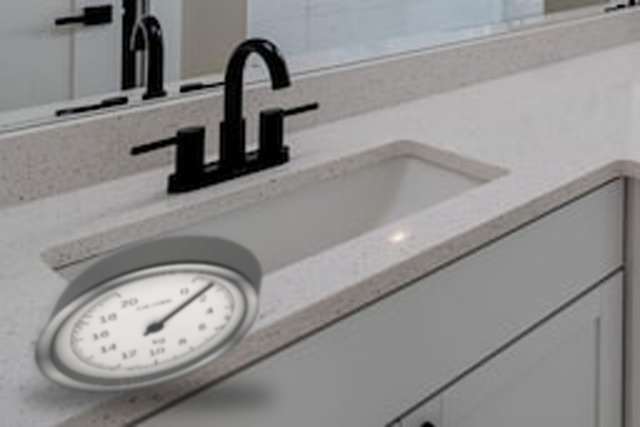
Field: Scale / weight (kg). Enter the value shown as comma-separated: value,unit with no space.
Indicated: 1,kg
